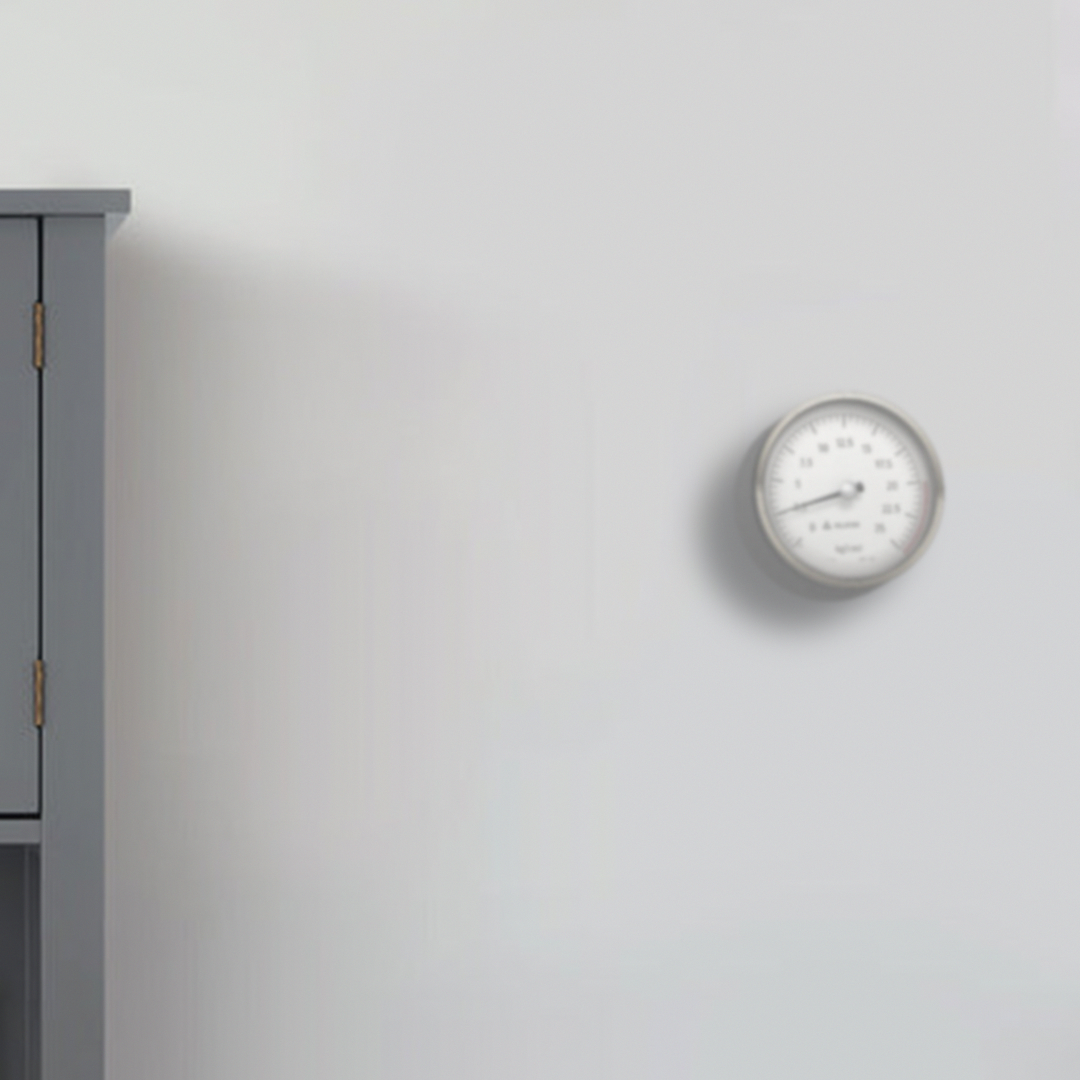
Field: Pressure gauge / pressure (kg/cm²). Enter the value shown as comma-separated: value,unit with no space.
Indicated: 2.5,kg/cm²
